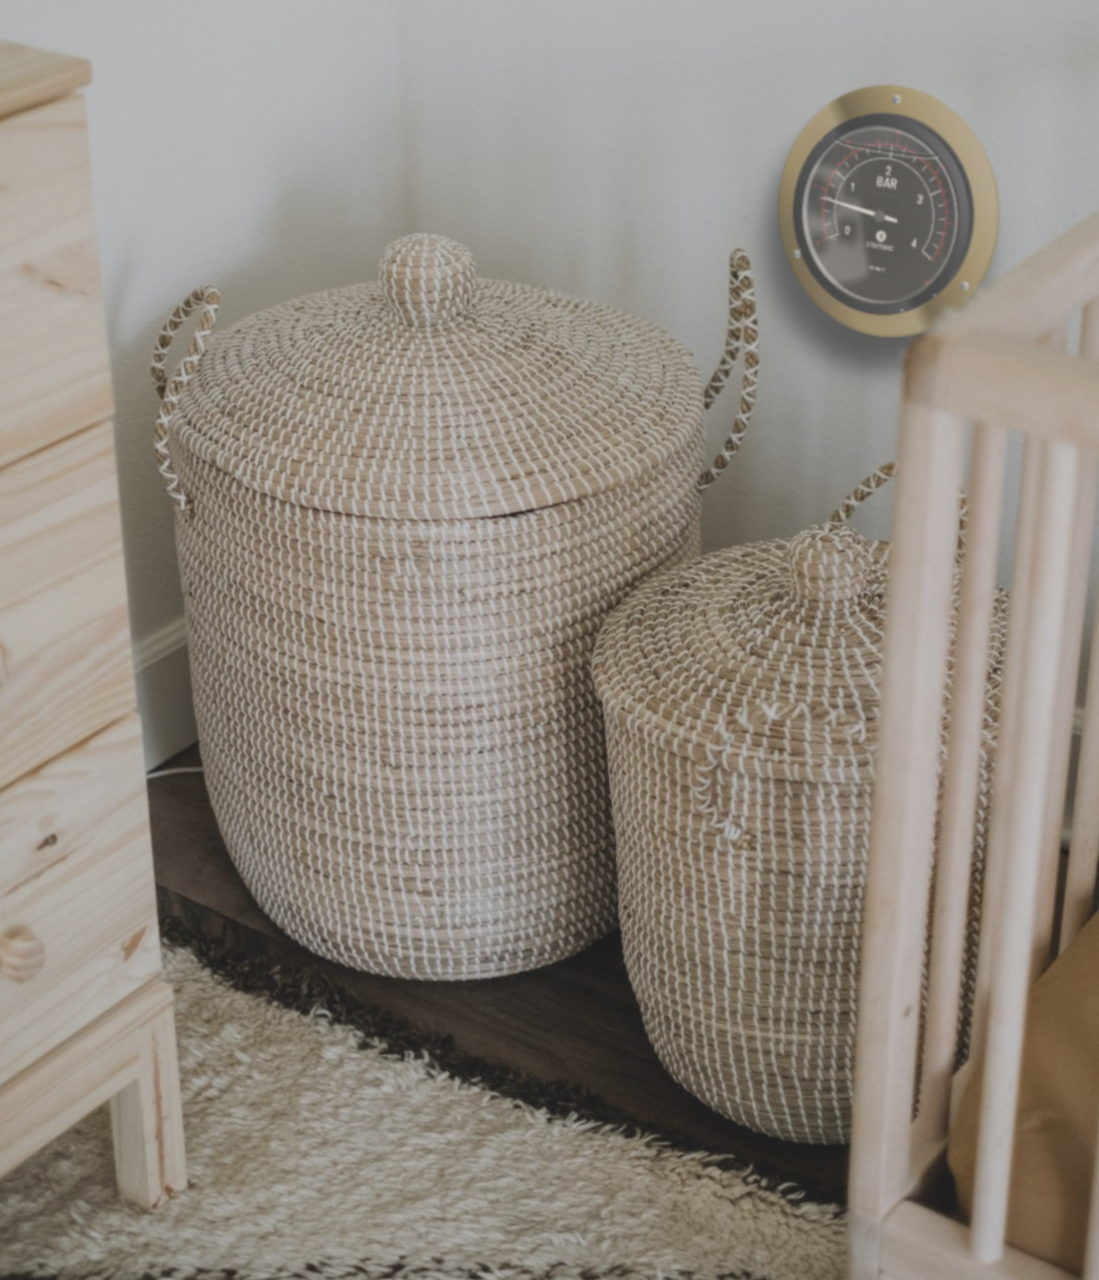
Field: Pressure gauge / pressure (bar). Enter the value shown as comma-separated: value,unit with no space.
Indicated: 0.6,bar
